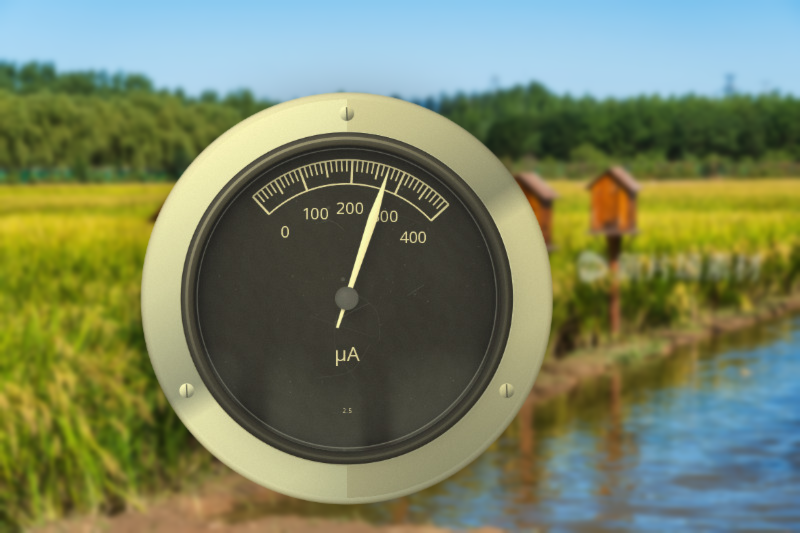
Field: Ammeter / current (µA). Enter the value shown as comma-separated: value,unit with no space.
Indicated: 270,µA
